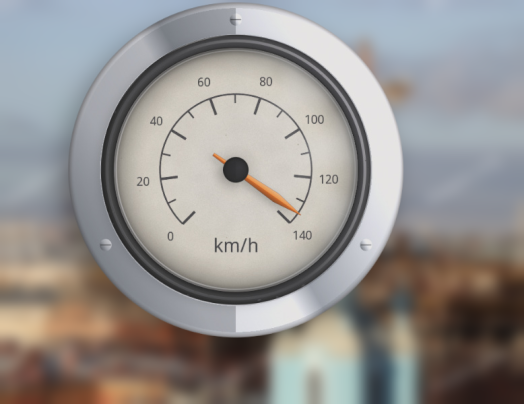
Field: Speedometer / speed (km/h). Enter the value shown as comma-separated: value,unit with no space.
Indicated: 135,km/h
